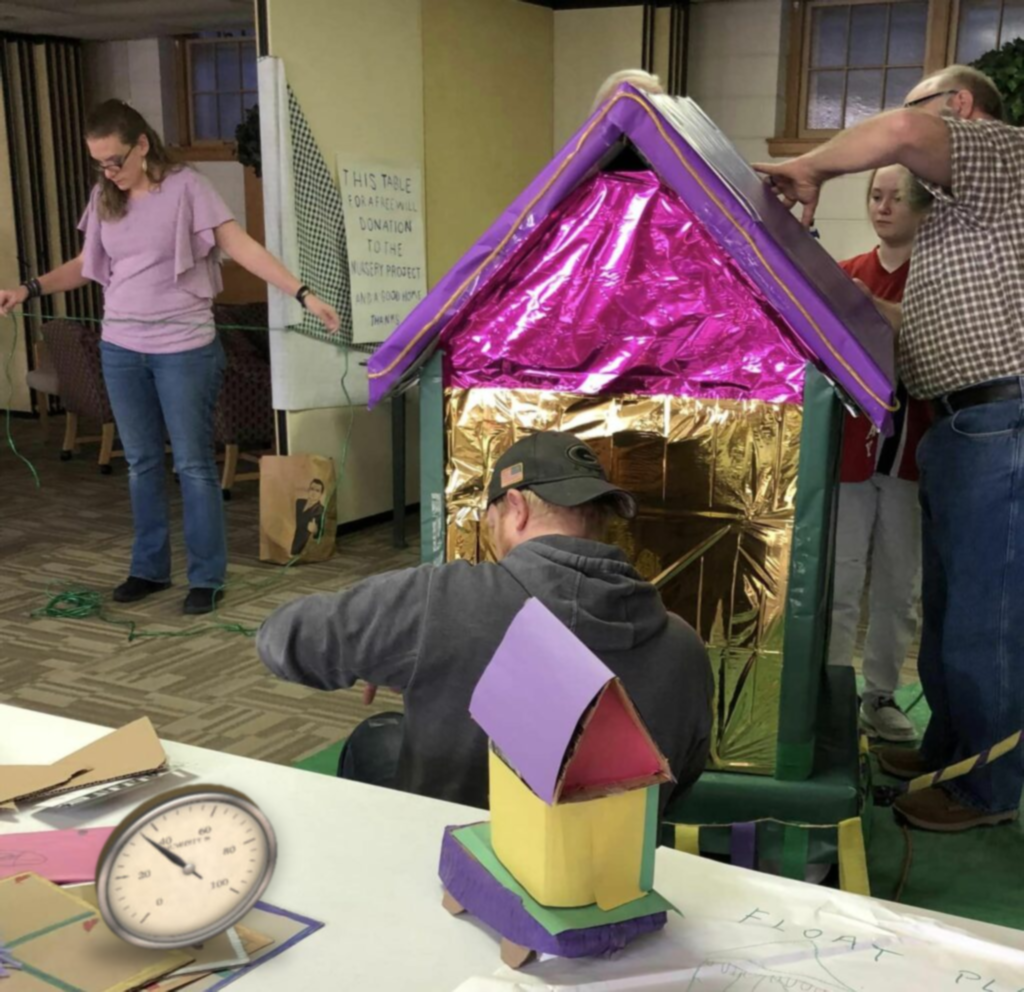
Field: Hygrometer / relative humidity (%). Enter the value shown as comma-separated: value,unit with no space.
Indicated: 36,%
